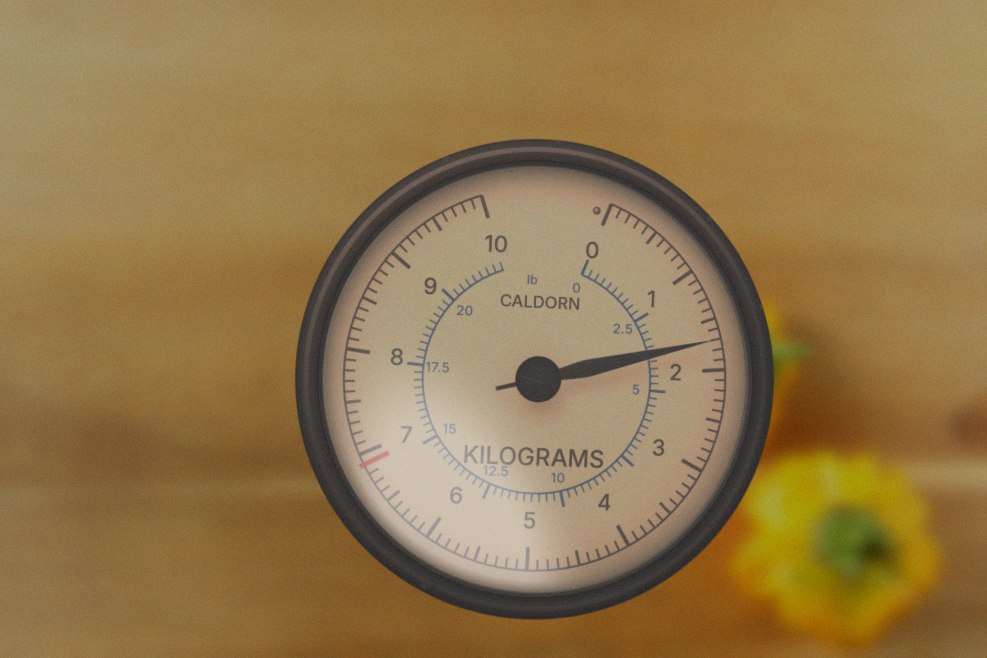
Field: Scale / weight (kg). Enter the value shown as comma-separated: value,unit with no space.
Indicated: 1.7,kg
